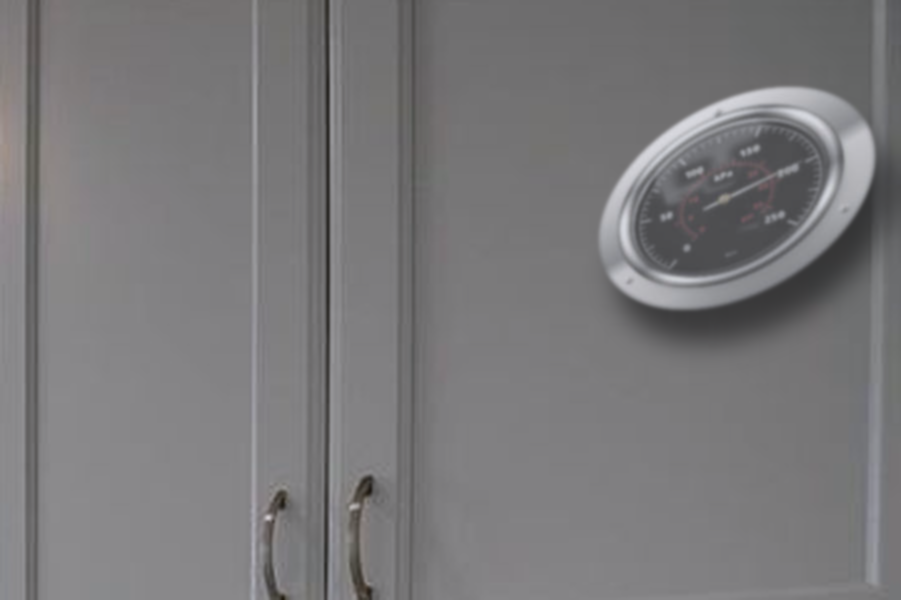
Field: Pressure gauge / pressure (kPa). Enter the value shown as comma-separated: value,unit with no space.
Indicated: 200,kPa
